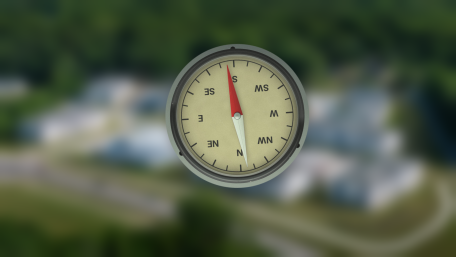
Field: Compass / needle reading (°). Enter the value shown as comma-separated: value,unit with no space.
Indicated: 172.5,°
